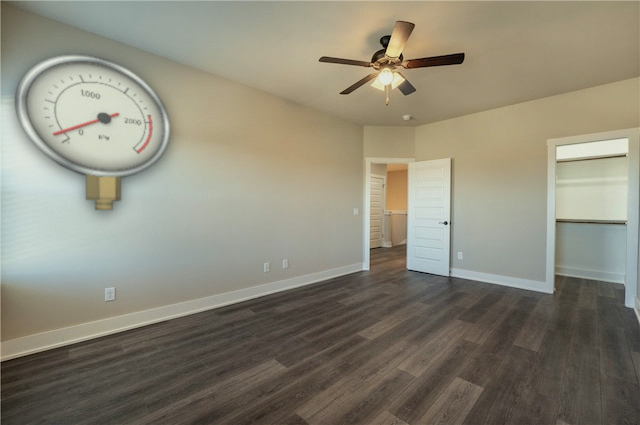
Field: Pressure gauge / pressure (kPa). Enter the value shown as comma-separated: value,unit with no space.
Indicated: 100,kPa
